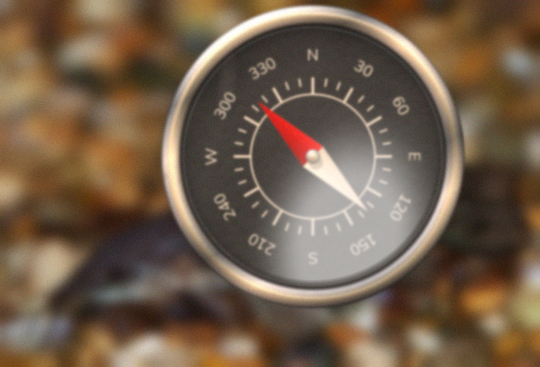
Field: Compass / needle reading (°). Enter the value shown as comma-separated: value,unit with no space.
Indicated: 315,°
